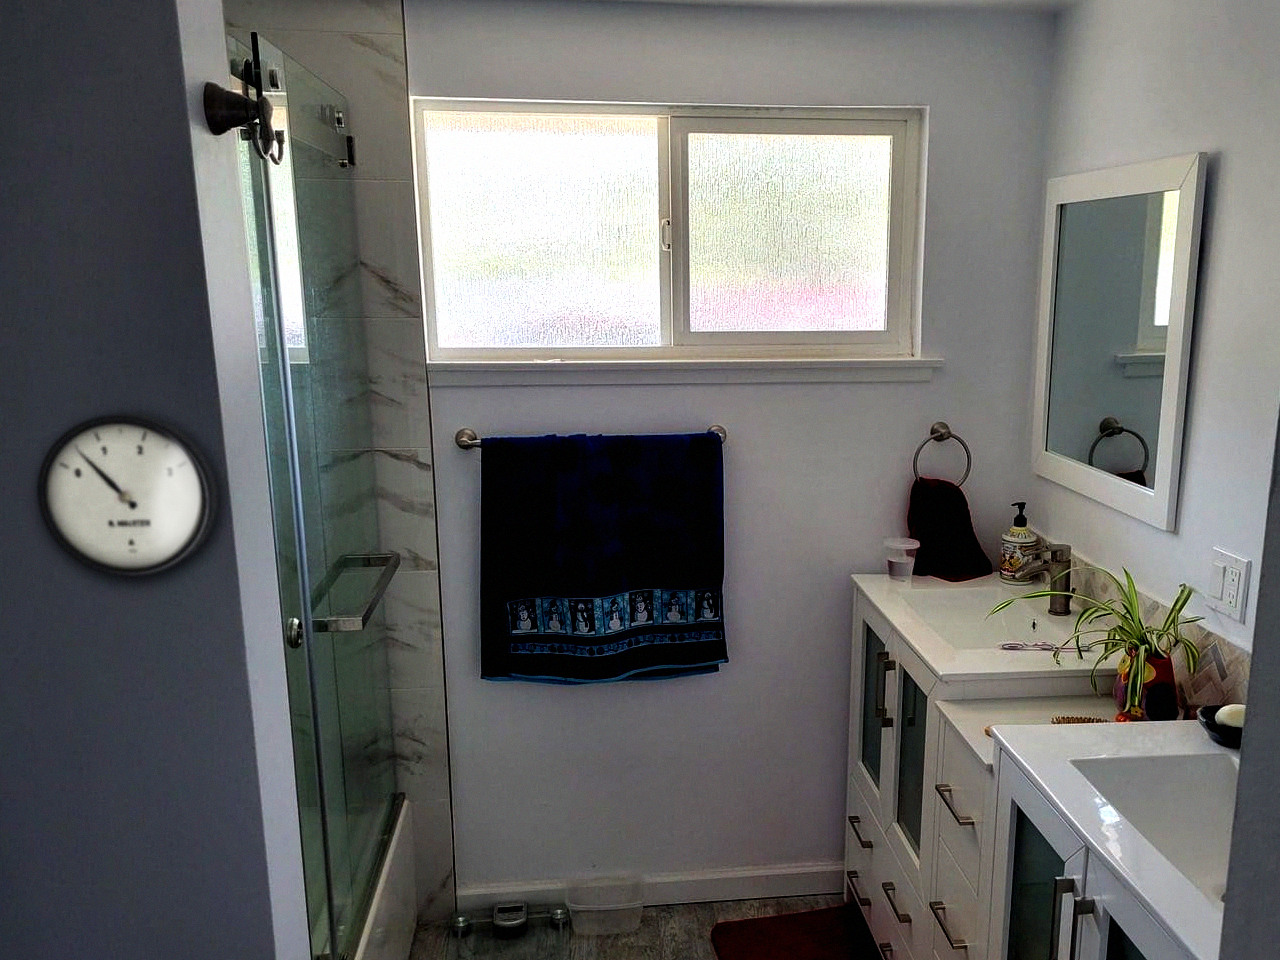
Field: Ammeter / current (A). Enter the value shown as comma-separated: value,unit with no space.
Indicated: 0.5,A
